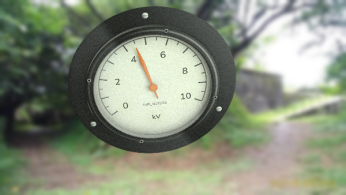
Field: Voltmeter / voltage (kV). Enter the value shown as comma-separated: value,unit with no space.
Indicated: 4.5,kV
